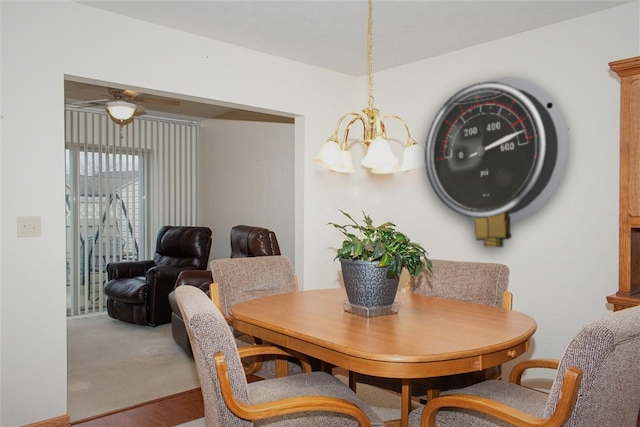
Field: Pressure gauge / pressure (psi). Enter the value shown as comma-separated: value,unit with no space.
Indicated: 550,psi
